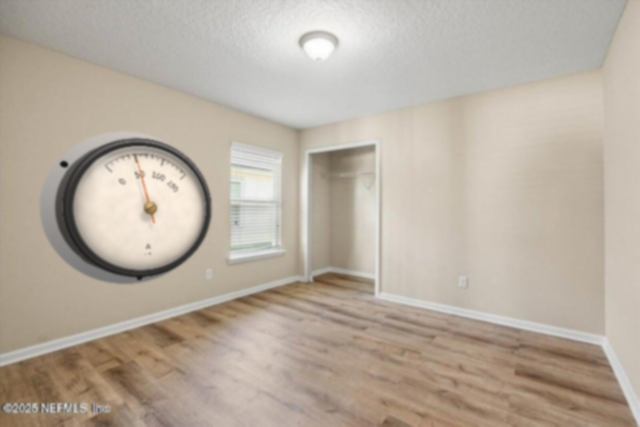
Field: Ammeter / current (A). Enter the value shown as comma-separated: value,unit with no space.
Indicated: 50,A
